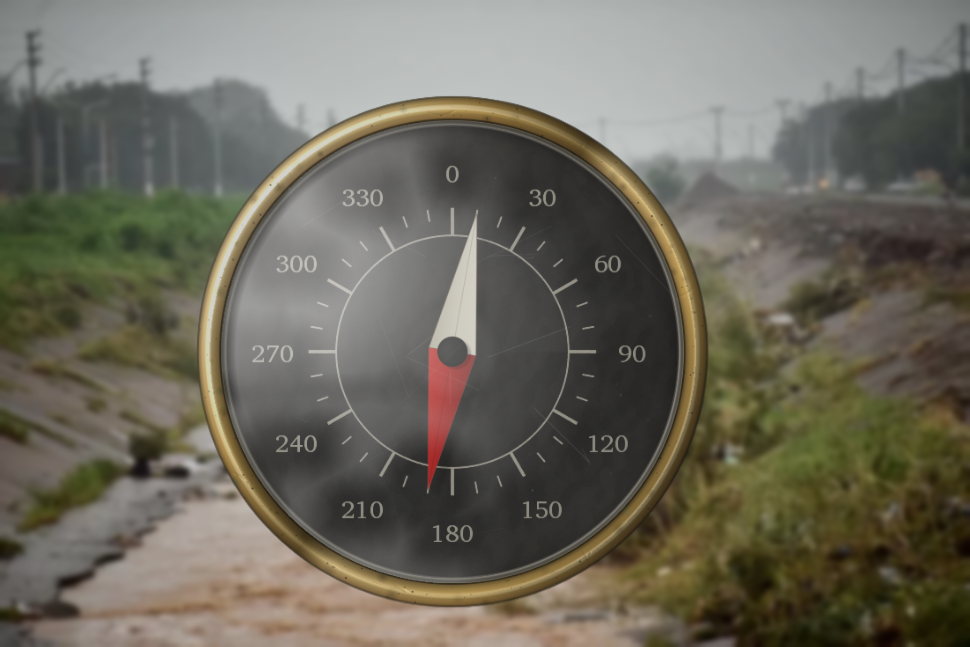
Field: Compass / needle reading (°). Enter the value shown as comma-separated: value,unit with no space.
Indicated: 190,°
